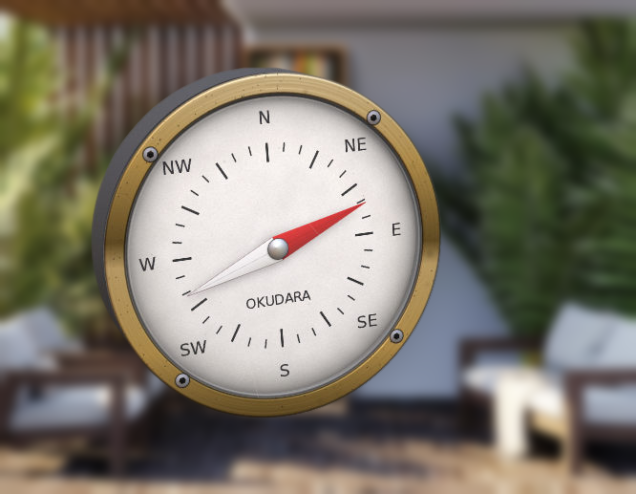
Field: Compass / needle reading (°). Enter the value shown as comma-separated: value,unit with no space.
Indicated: 70,°
